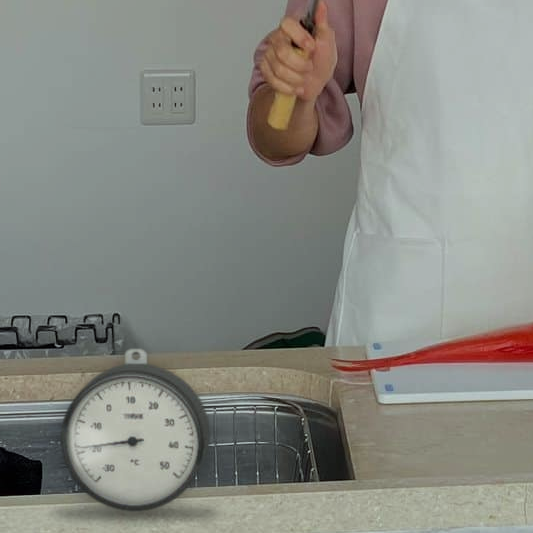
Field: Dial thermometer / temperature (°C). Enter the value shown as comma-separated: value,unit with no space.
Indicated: -18,°C
